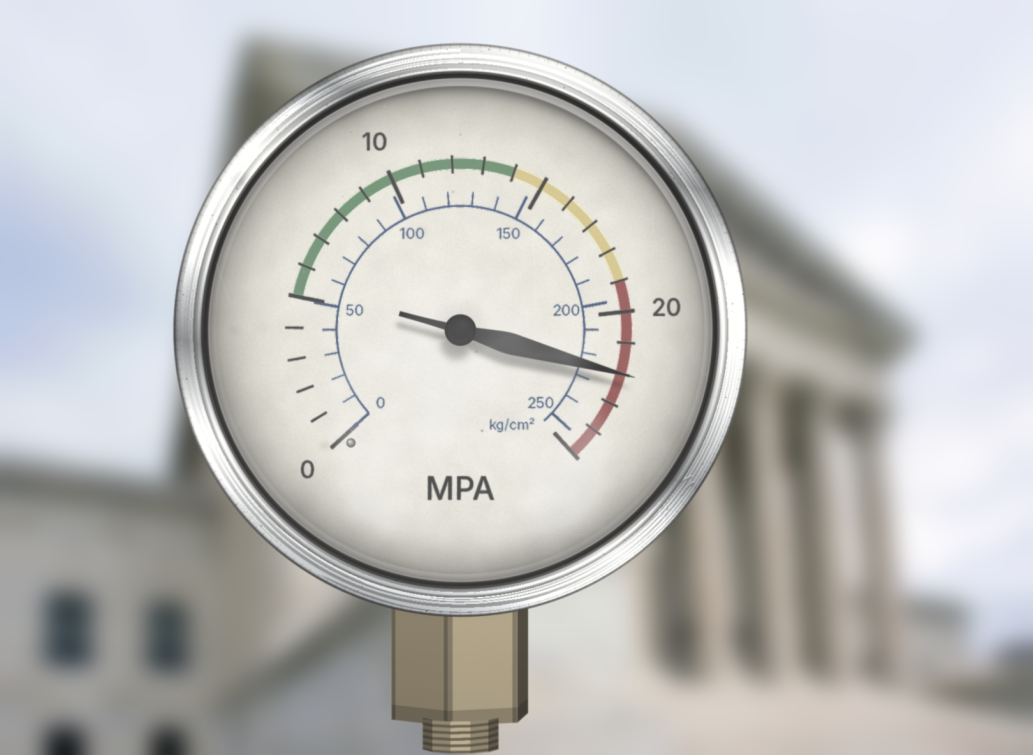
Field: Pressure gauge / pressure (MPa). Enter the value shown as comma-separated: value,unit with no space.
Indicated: 22,MPa
